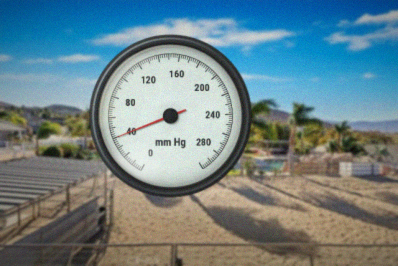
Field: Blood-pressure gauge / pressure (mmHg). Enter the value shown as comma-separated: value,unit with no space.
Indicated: 40,mmHg
